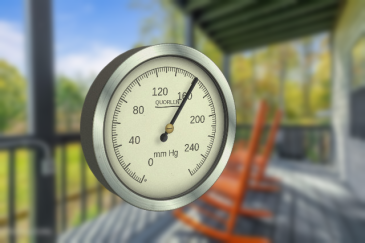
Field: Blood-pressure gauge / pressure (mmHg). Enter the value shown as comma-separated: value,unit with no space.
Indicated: 160,mmHg
